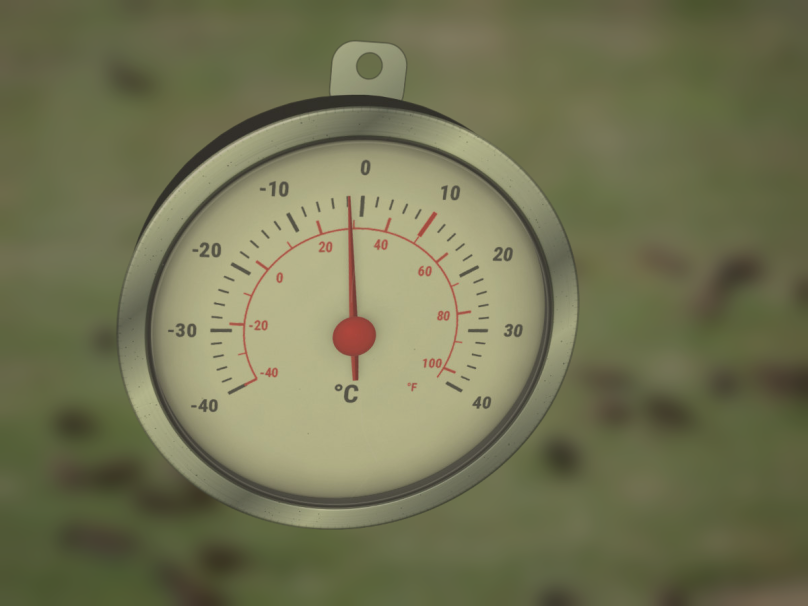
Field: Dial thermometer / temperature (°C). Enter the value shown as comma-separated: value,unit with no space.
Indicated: -2,°C
